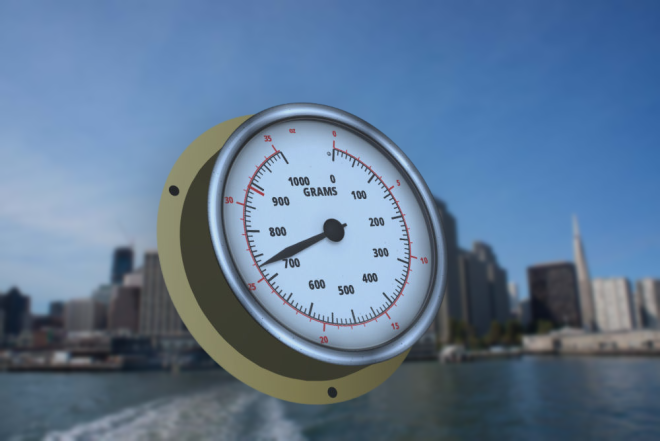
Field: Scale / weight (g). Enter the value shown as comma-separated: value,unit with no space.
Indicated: 730,g
